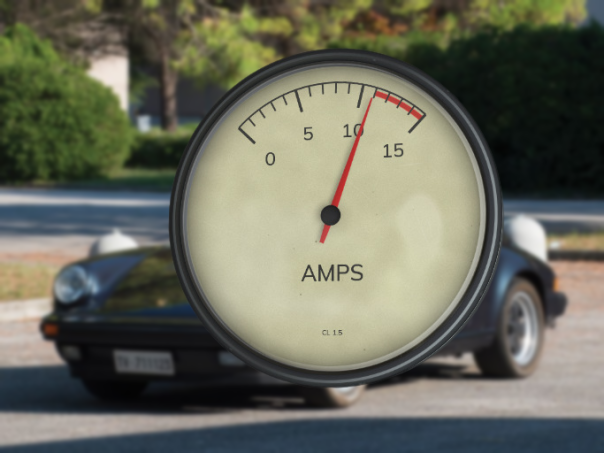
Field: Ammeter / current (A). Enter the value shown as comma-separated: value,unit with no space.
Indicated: 11,A
